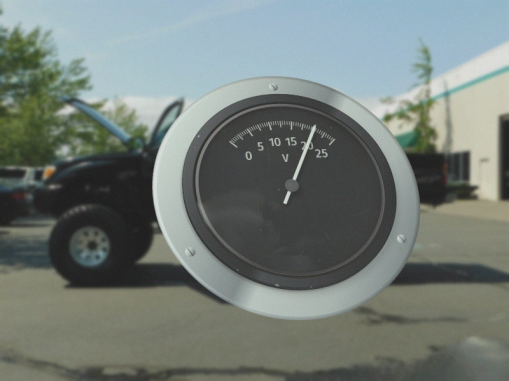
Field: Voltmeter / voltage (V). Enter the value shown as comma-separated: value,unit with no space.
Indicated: 20,V
